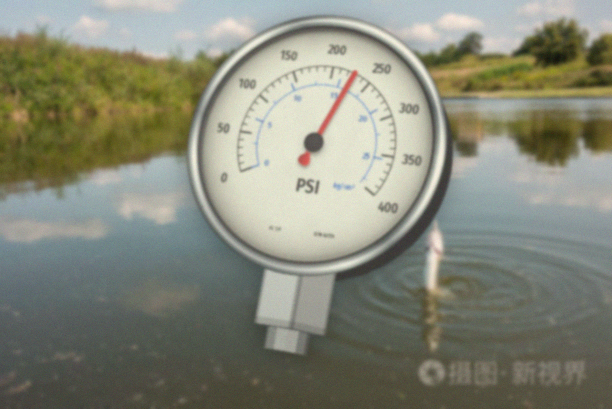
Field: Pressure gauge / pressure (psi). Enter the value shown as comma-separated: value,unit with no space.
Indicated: 230,psi
